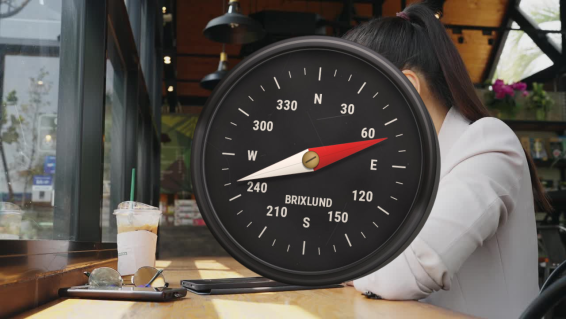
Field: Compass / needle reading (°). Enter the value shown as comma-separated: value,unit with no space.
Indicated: 70,°
